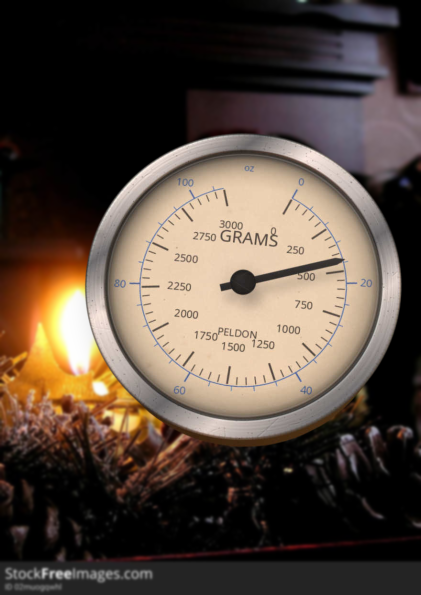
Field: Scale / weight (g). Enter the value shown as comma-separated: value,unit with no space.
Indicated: 450,g
